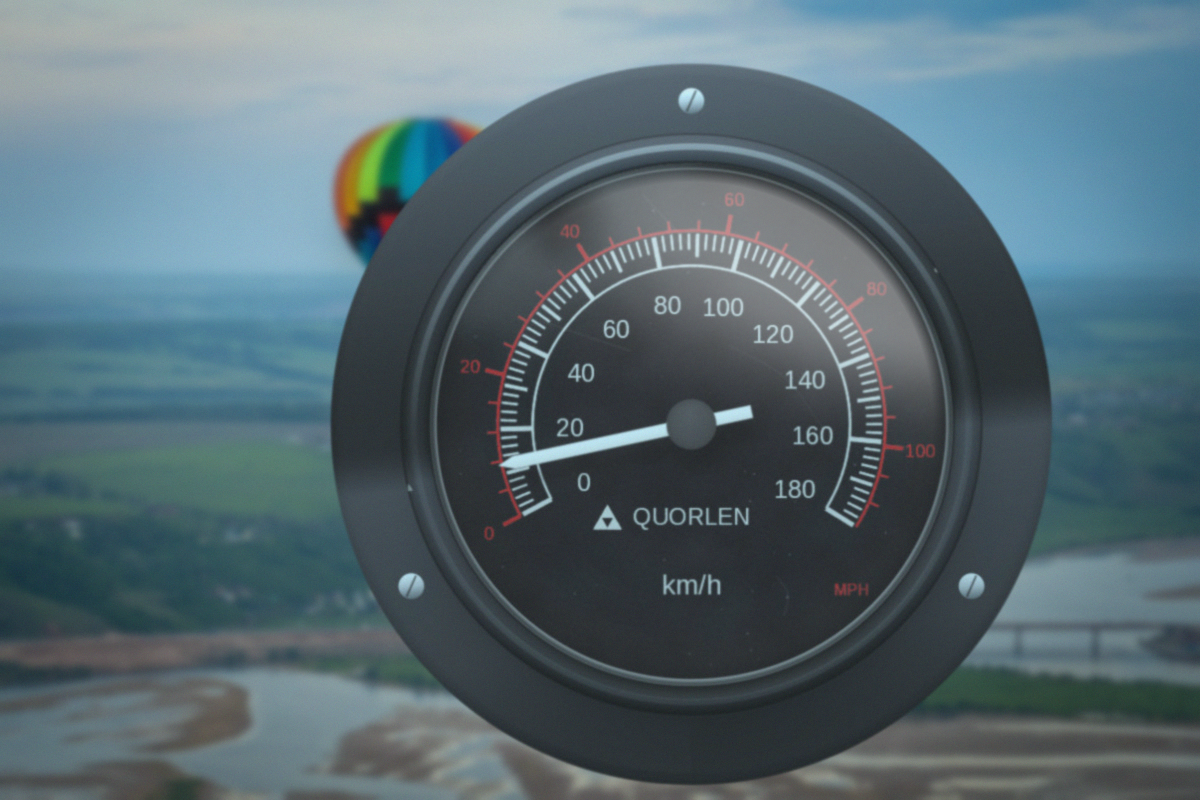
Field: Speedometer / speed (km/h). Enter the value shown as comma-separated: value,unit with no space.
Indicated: 12,km/h
